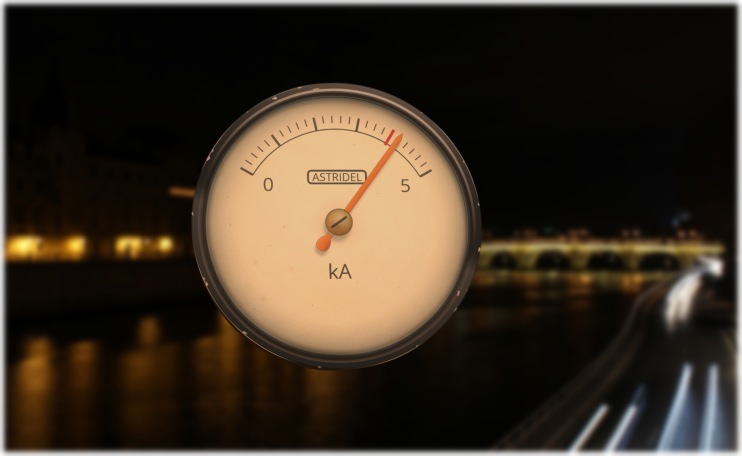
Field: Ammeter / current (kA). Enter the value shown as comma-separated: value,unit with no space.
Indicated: 4,kA
